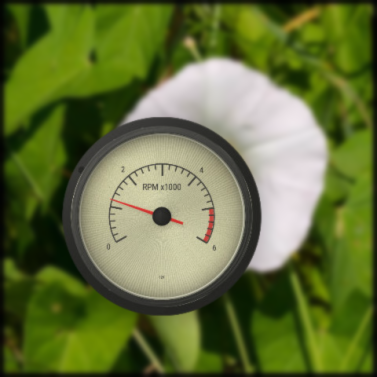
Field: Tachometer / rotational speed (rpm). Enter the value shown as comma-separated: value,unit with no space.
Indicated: 1200,rpm
